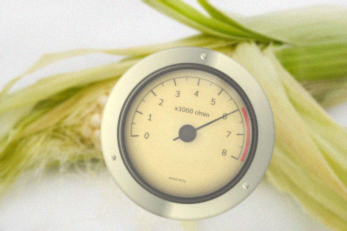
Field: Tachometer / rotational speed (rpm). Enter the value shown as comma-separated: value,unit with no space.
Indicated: 6000,rpm
